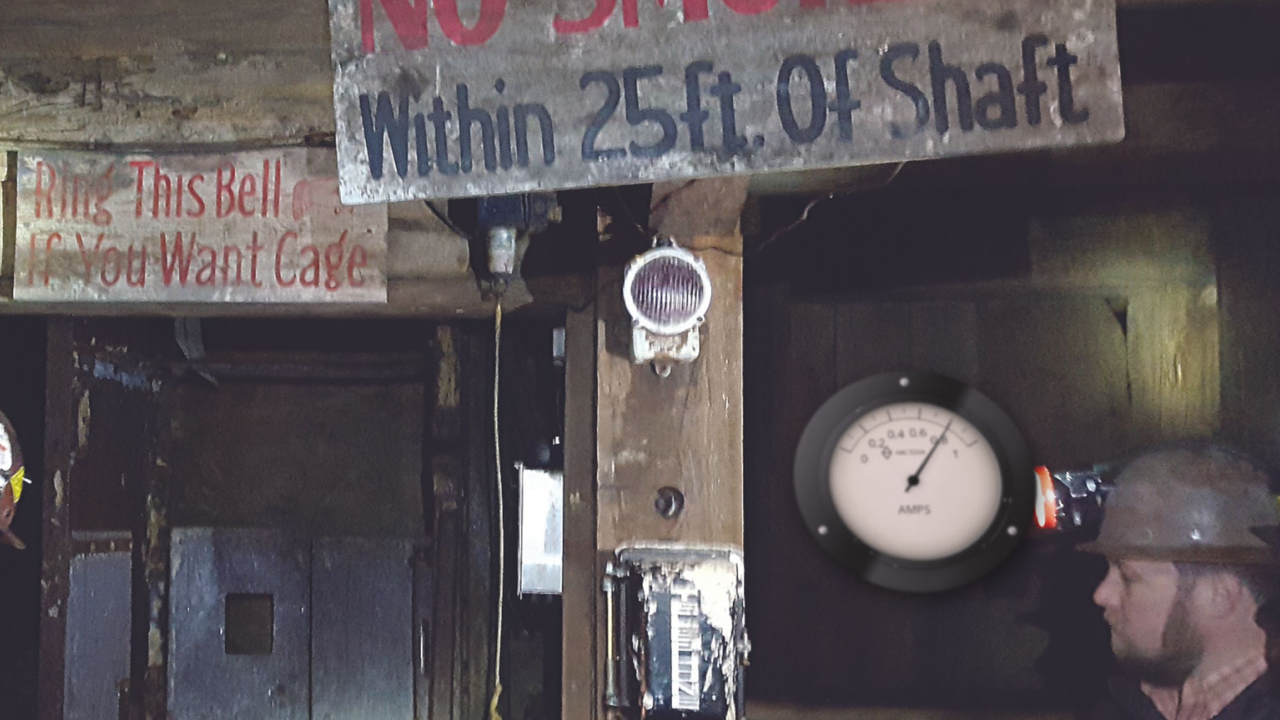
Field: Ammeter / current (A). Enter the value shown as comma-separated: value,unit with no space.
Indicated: 0.8,A
